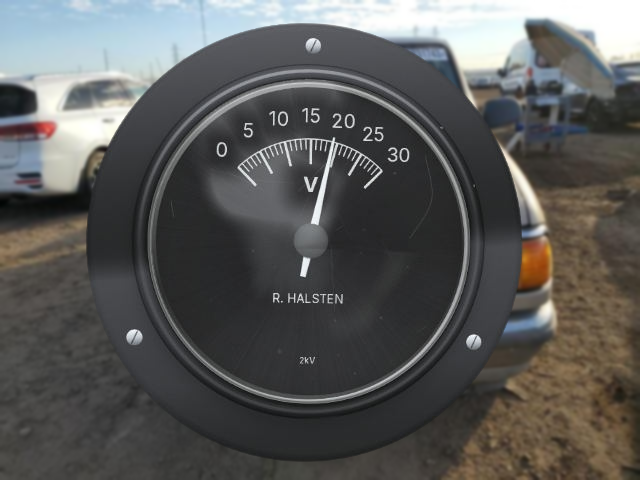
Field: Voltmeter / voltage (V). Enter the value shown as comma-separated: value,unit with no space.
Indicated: 19,V
